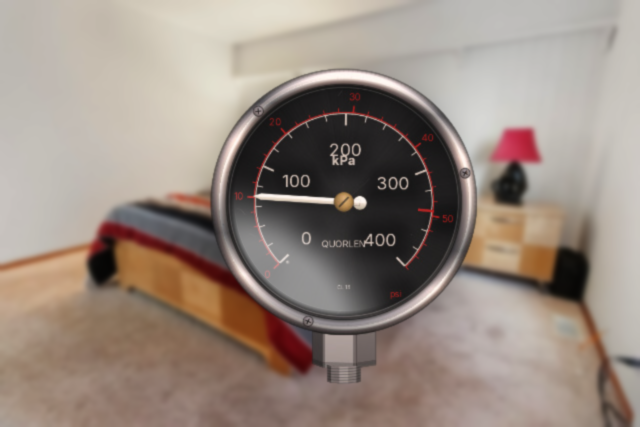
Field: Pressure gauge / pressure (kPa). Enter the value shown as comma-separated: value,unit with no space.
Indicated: 70,kPa
